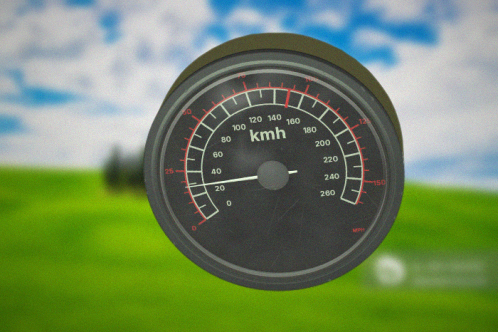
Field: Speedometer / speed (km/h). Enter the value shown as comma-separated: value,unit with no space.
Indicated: 30,km/h
